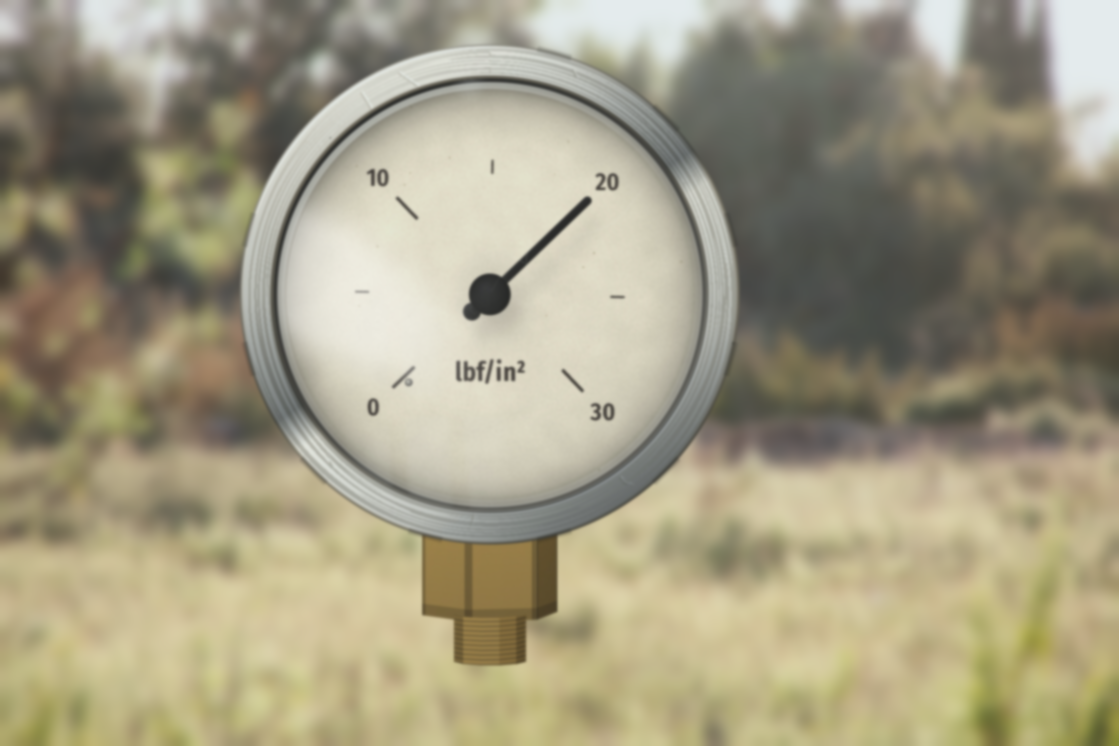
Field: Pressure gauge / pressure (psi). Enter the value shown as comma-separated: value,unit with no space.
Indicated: 20,psi
